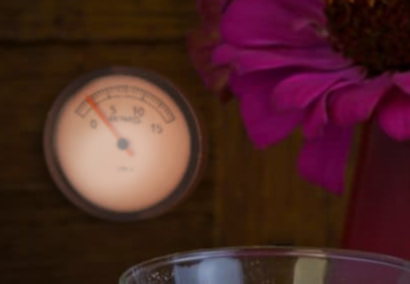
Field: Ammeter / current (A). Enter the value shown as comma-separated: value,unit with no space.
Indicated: 2.5,A
